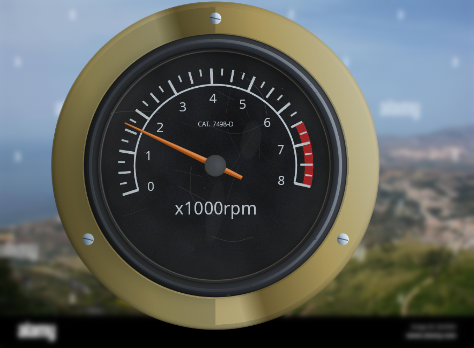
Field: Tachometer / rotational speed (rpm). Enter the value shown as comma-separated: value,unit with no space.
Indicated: 1625,rpm
